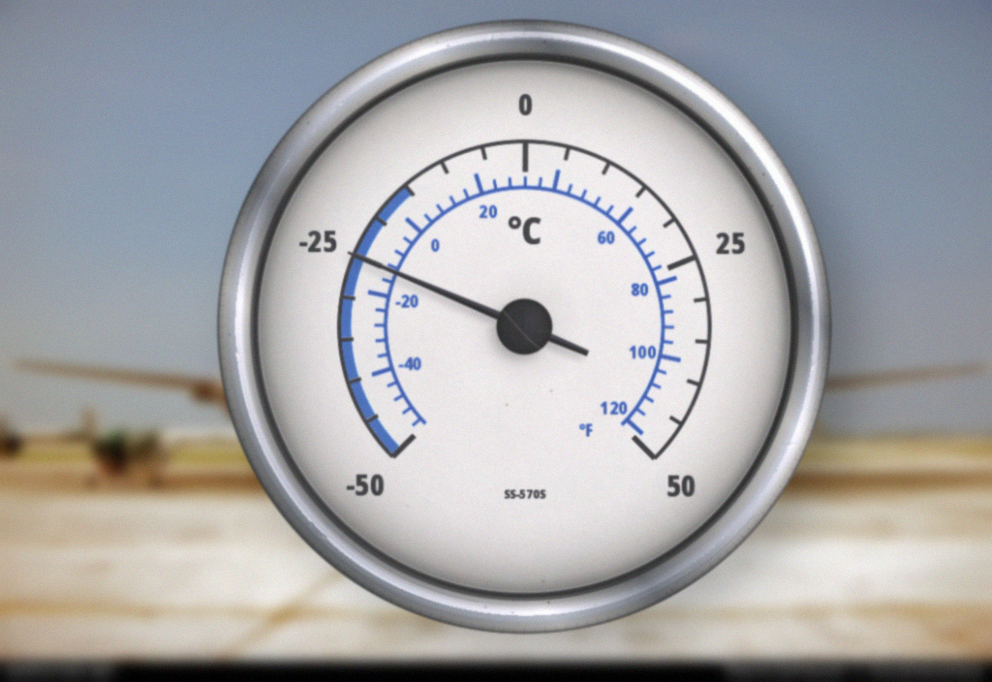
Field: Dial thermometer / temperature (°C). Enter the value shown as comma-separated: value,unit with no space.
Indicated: -25,°C
